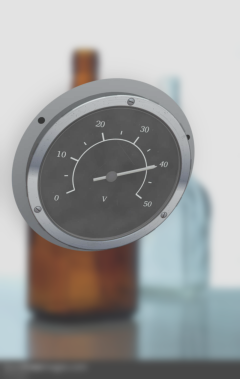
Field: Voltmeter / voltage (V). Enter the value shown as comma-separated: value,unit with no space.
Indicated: 40,V
